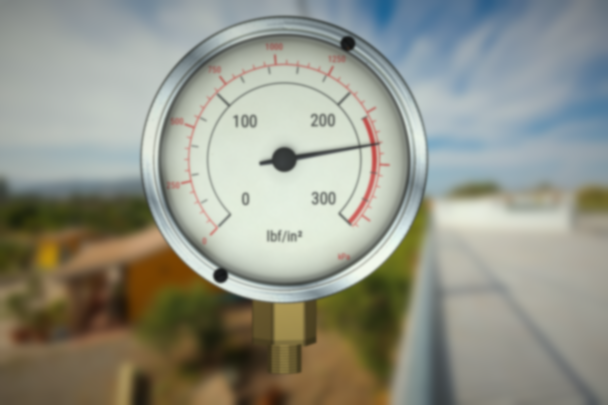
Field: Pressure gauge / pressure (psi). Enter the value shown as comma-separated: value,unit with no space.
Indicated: 240,psi
